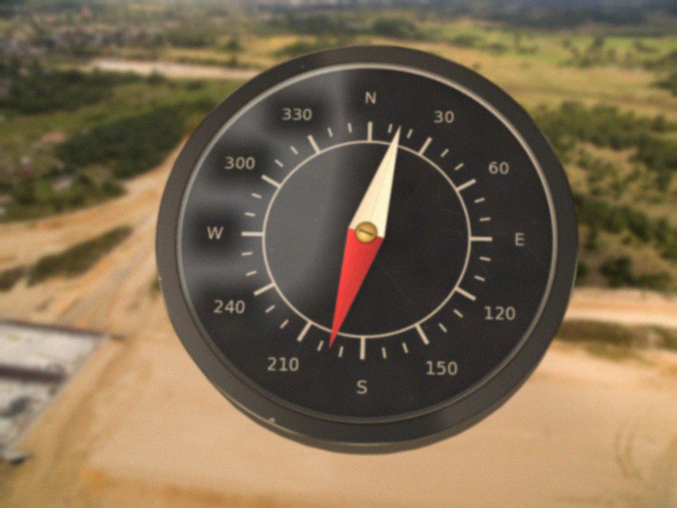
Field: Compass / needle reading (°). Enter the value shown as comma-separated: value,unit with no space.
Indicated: 195,°
